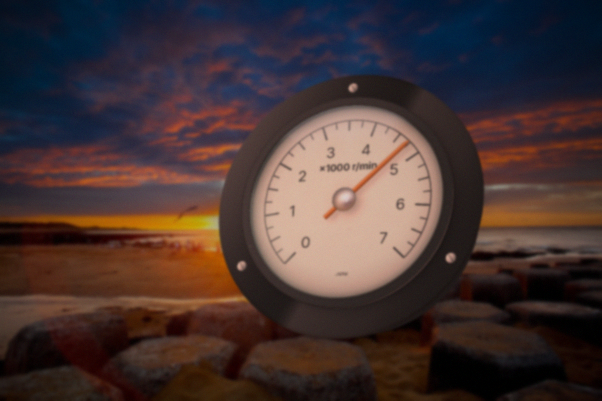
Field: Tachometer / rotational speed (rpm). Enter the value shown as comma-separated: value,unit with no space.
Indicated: 4750,rpm
